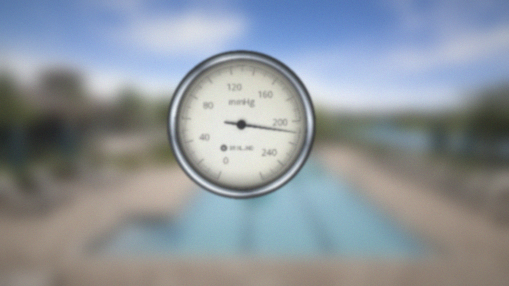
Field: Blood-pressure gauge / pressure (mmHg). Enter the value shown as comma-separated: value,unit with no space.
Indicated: 210,mmHg
